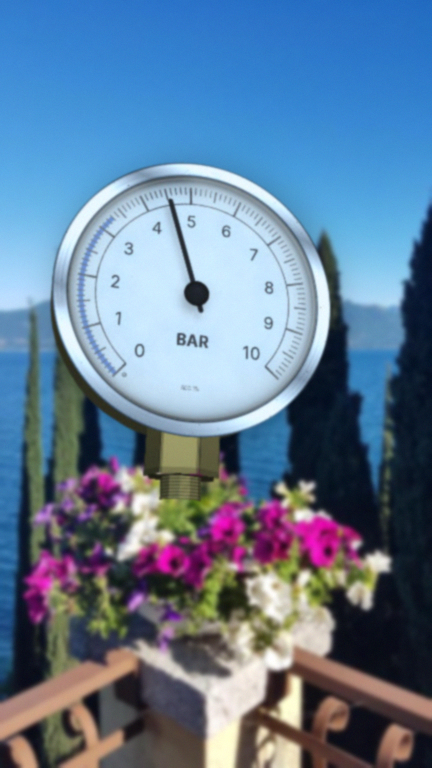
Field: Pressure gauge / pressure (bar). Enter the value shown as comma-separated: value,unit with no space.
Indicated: 4.5,bar
